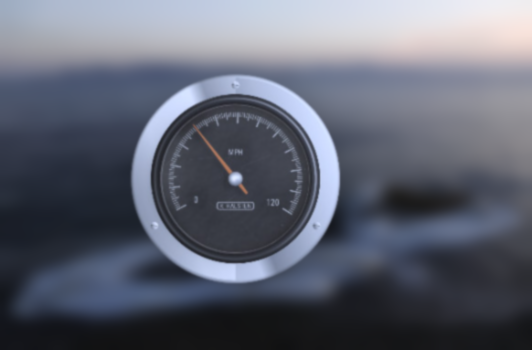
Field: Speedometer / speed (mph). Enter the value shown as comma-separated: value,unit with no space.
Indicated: 40,mph
